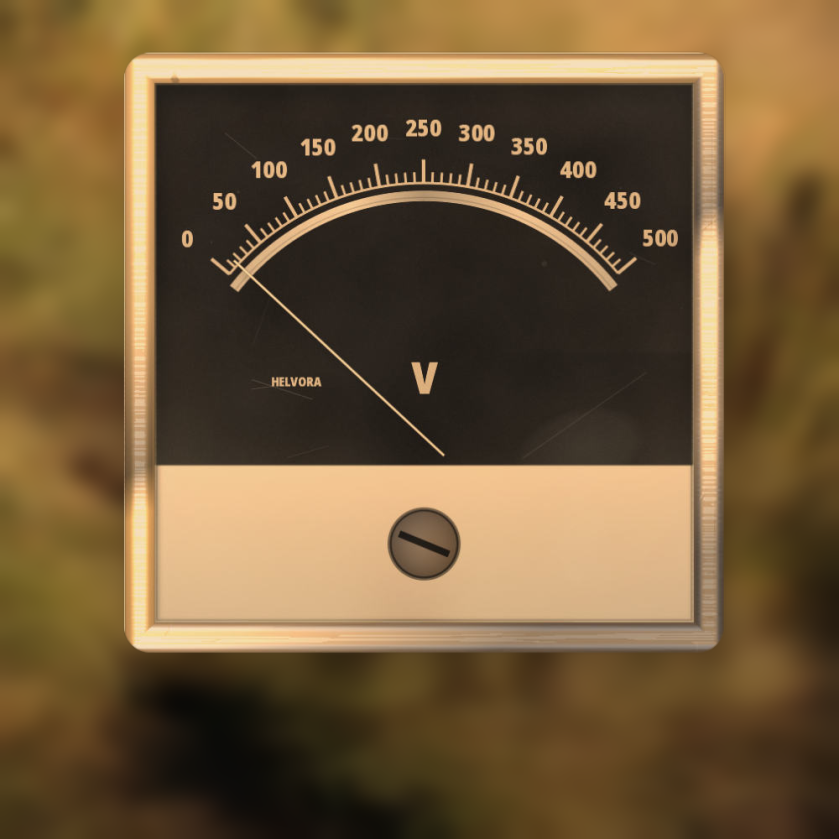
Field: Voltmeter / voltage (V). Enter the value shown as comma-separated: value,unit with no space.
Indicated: 15,V
